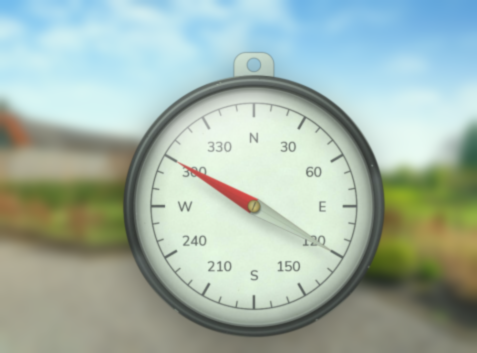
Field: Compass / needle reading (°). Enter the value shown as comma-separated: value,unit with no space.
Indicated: 300,°
